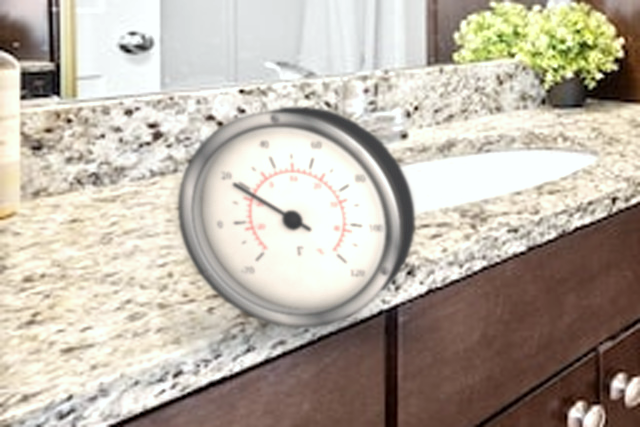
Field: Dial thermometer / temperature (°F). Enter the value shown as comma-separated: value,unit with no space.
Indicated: 20,°F
